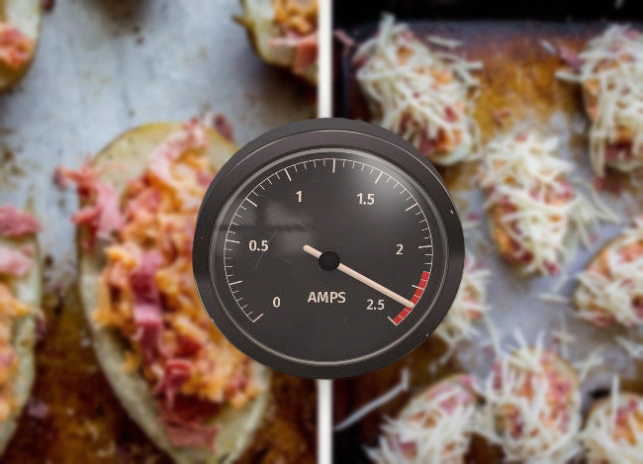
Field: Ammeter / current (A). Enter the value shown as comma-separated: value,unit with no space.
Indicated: 2.35,A
